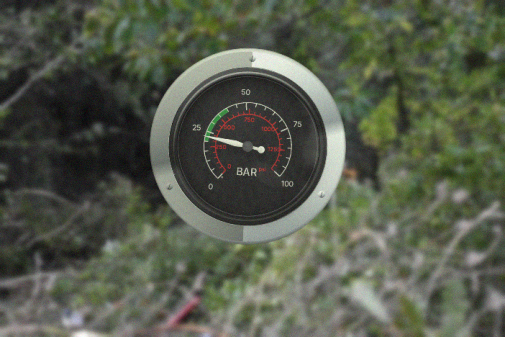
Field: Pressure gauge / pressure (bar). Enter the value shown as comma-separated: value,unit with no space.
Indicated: 22.5,bar
